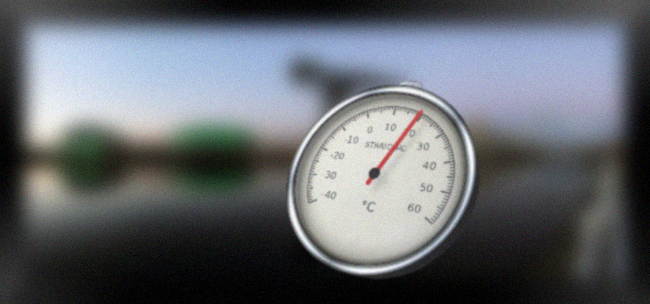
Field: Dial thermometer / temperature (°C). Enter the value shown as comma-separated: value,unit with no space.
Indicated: 20,°C
